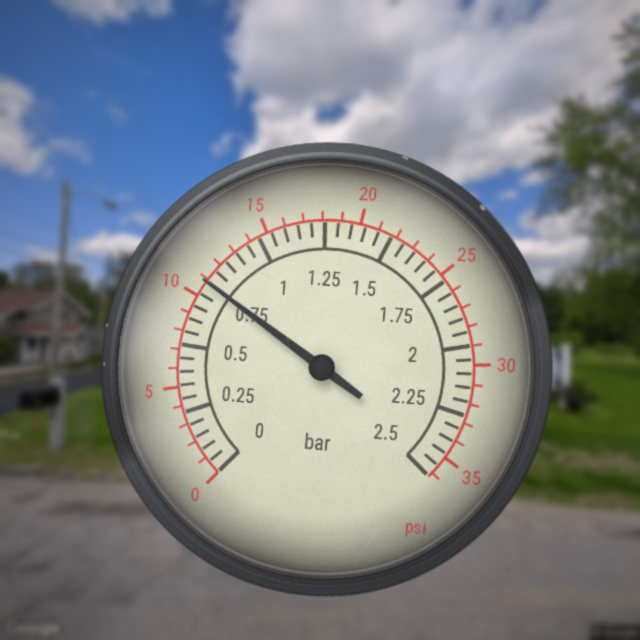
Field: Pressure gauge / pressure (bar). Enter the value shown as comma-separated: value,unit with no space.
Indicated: 0.75,bar
